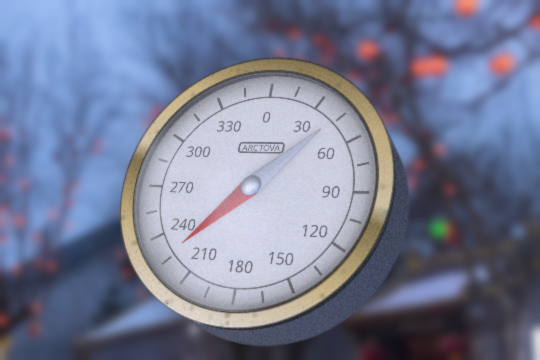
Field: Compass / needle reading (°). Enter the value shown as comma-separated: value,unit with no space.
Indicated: 225,°
